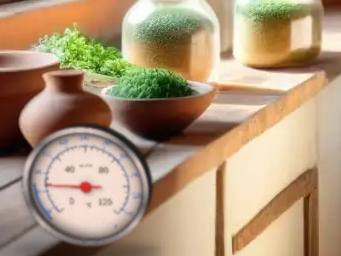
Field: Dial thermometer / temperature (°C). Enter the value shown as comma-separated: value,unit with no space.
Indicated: 20,°C
